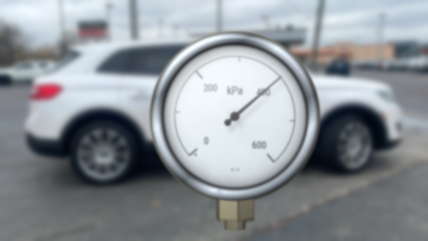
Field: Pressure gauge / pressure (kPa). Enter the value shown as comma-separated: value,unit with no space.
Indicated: 400,kPa
